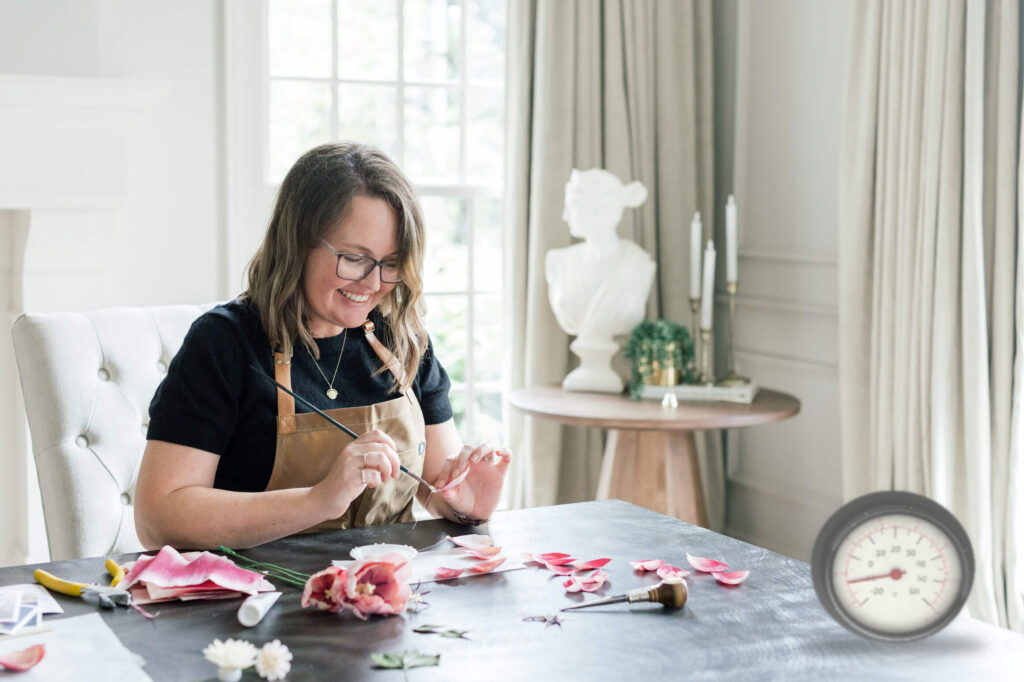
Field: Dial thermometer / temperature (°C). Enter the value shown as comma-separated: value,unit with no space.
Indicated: -10,°C
